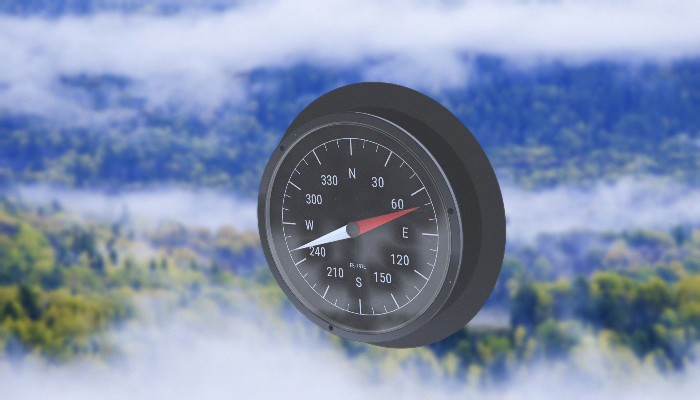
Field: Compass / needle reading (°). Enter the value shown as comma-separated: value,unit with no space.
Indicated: 70,°
